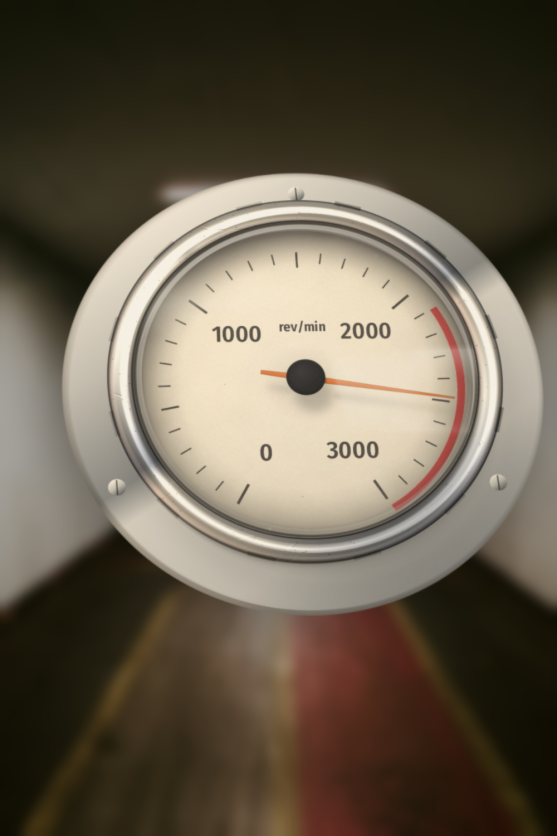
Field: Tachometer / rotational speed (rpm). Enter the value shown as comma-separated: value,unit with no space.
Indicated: 2500,rpm
